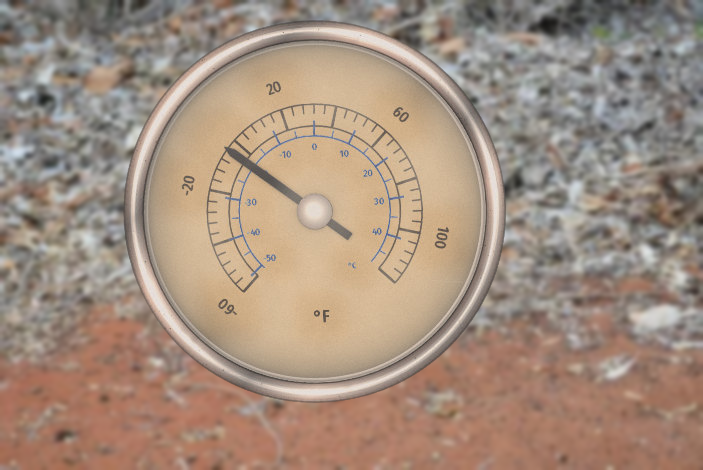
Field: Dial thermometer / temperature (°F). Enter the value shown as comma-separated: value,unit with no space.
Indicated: -4,°F
